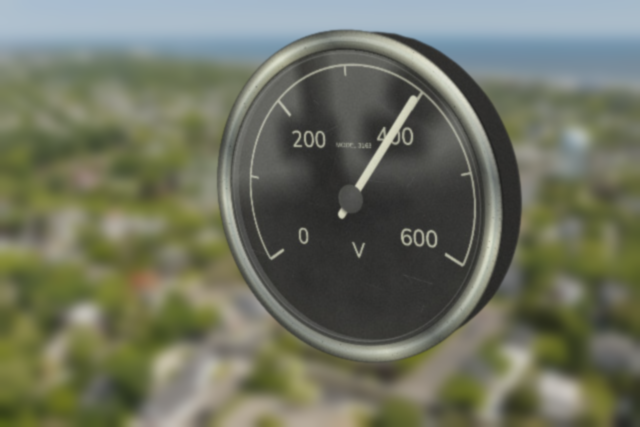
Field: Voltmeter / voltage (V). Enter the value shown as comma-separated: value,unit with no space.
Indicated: 400,V
